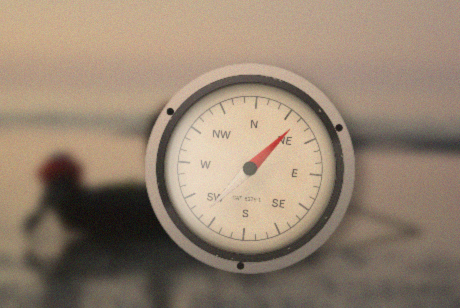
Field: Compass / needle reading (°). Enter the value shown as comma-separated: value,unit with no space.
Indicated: 40,°
